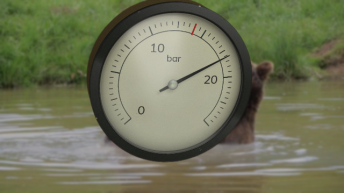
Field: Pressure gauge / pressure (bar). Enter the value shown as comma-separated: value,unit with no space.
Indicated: 18,bar
